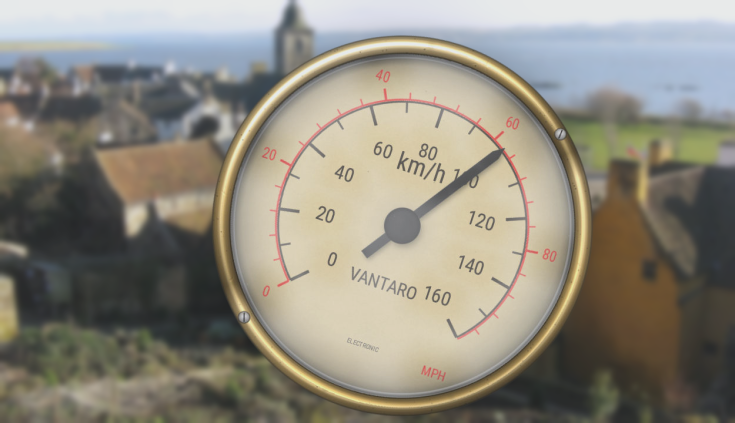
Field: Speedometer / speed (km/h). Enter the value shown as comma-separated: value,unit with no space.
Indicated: 100,km/h
